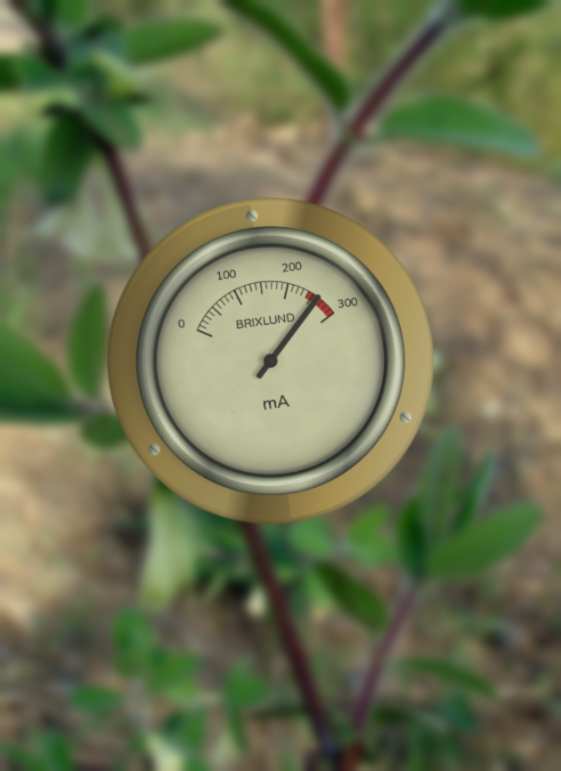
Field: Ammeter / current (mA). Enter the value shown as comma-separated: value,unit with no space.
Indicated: 260,mA
